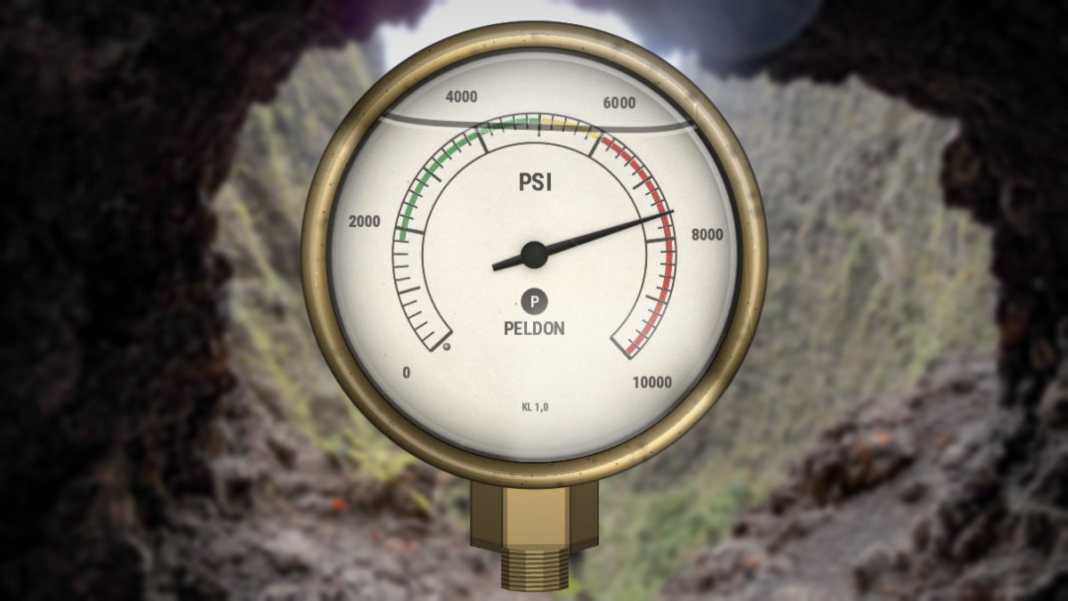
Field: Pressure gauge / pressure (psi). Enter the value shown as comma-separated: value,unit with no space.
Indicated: 7600,psi
